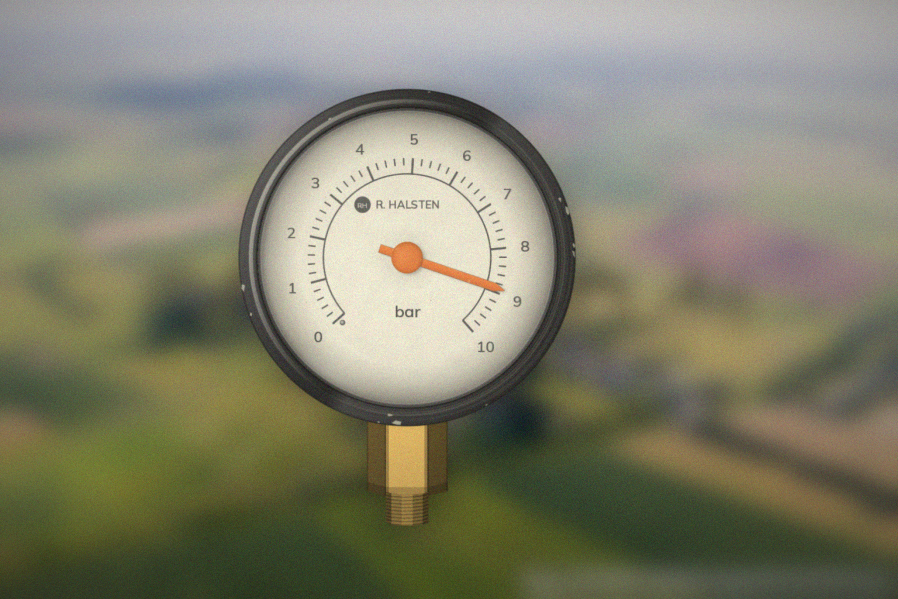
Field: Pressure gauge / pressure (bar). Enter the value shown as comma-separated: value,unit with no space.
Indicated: 8.9,bar
